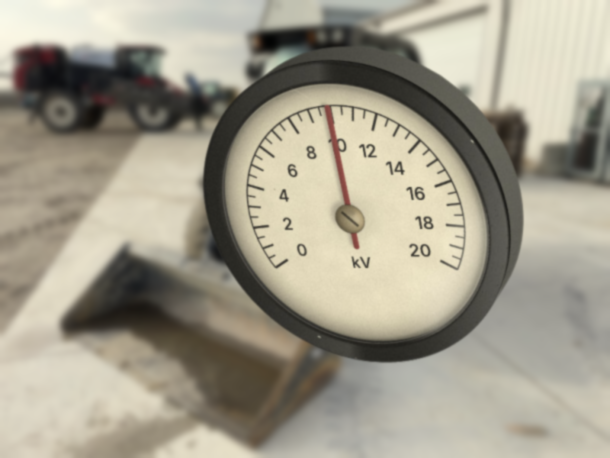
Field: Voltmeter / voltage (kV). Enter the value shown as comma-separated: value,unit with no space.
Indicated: 10,kV
